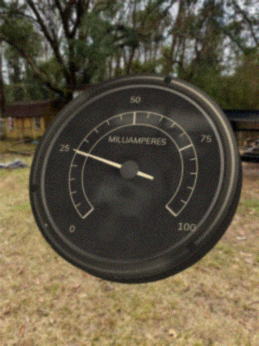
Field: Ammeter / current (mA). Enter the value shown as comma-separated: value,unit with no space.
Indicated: 25,mA
